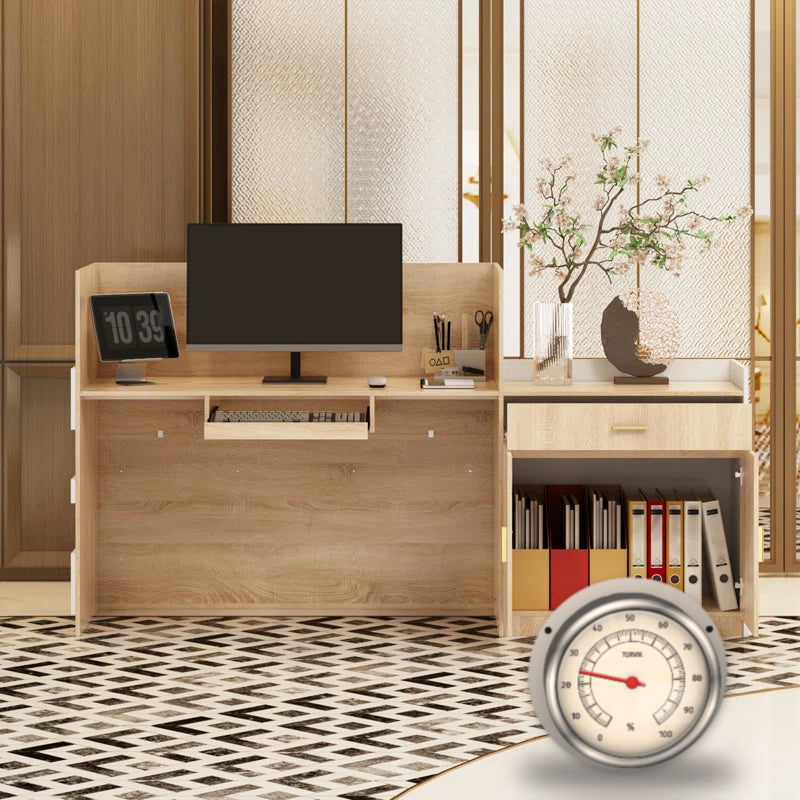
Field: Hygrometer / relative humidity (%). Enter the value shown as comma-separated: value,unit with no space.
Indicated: 25,%
